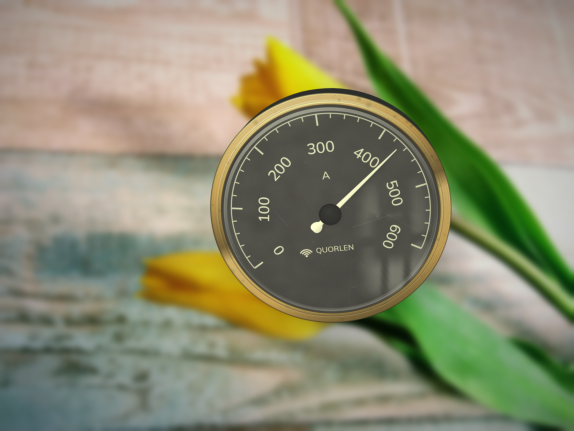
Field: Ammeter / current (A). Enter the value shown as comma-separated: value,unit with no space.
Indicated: 430,A
